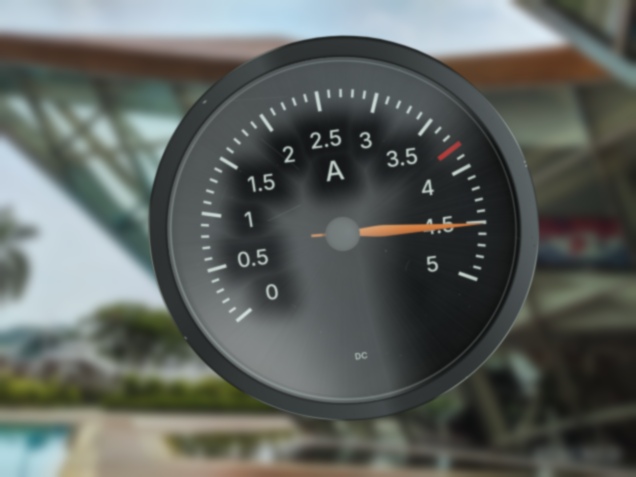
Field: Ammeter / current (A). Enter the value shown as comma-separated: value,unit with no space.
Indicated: 4.5,A
